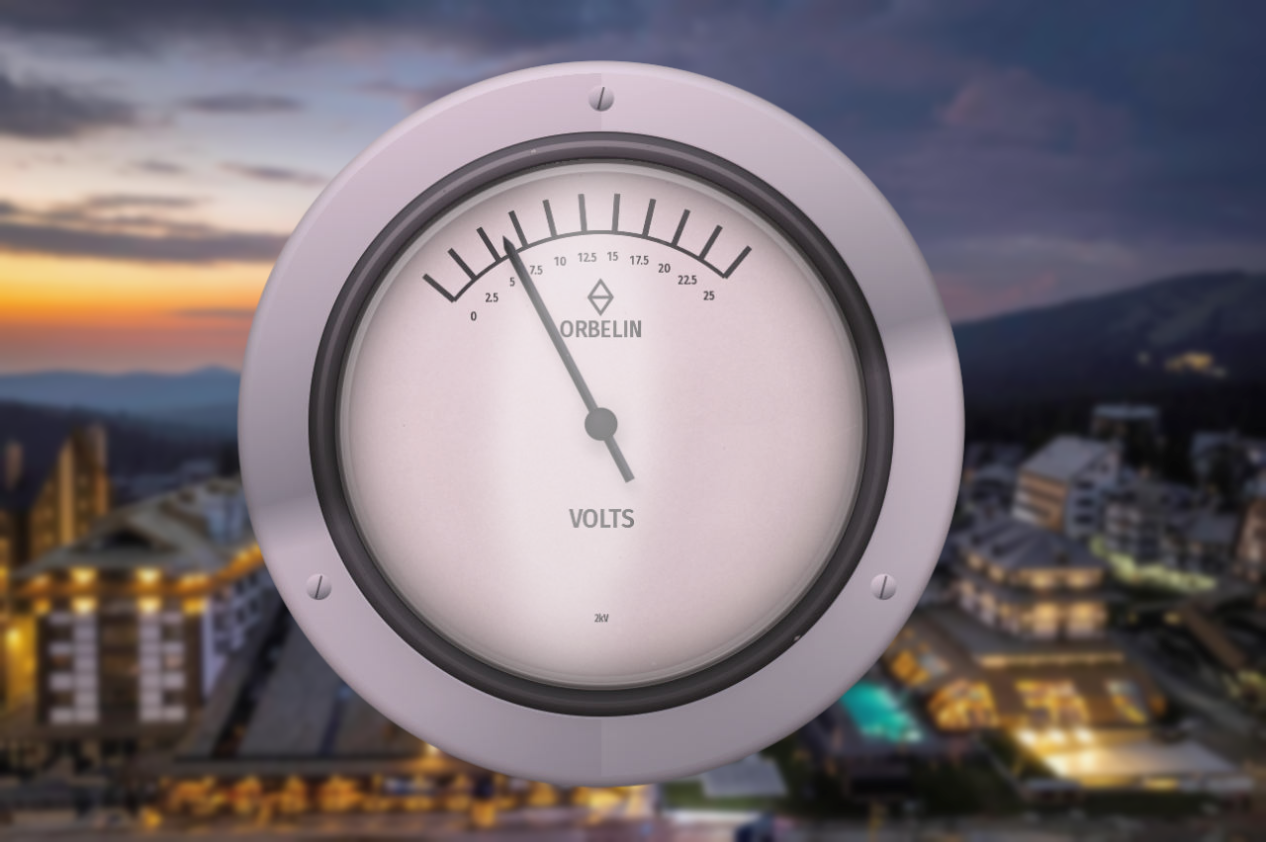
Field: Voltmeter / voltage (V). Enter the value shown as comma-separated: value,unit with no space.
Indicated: 6.25,V
